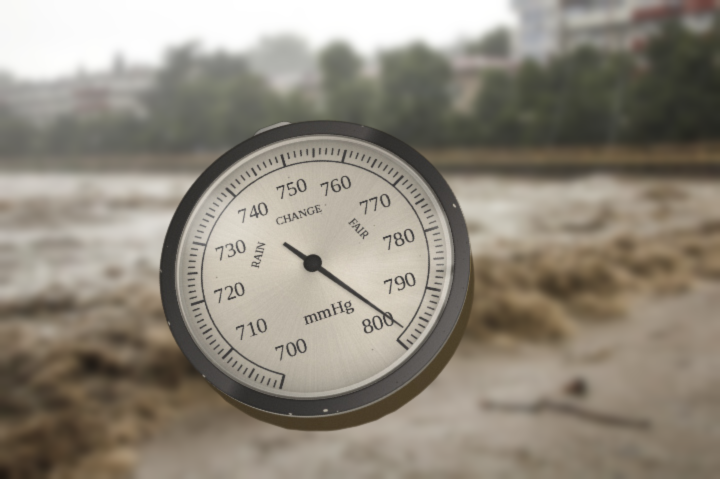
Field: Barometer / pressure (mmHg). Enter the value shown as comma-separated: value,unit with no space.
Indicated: 798,mmHg
